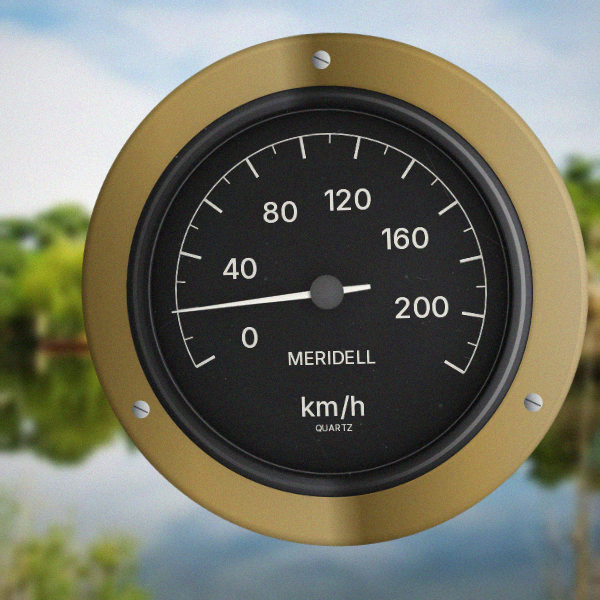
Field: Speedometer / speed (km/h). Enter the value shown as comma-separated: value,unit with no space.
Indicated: 20,km/h
